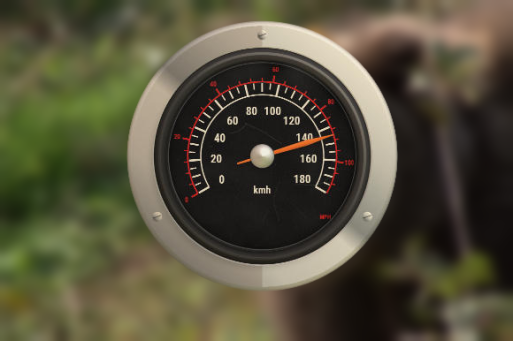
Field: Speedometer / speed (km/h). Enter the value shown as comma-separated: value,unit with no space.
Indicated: 145,km/h
